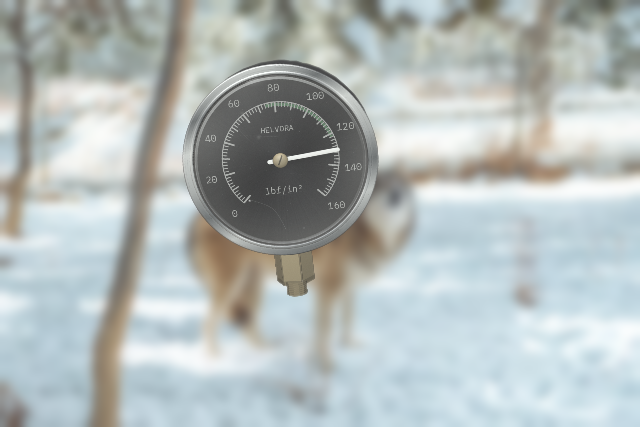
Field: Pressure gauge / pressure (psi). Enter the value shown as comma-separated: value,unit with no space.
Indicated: 130,psi
